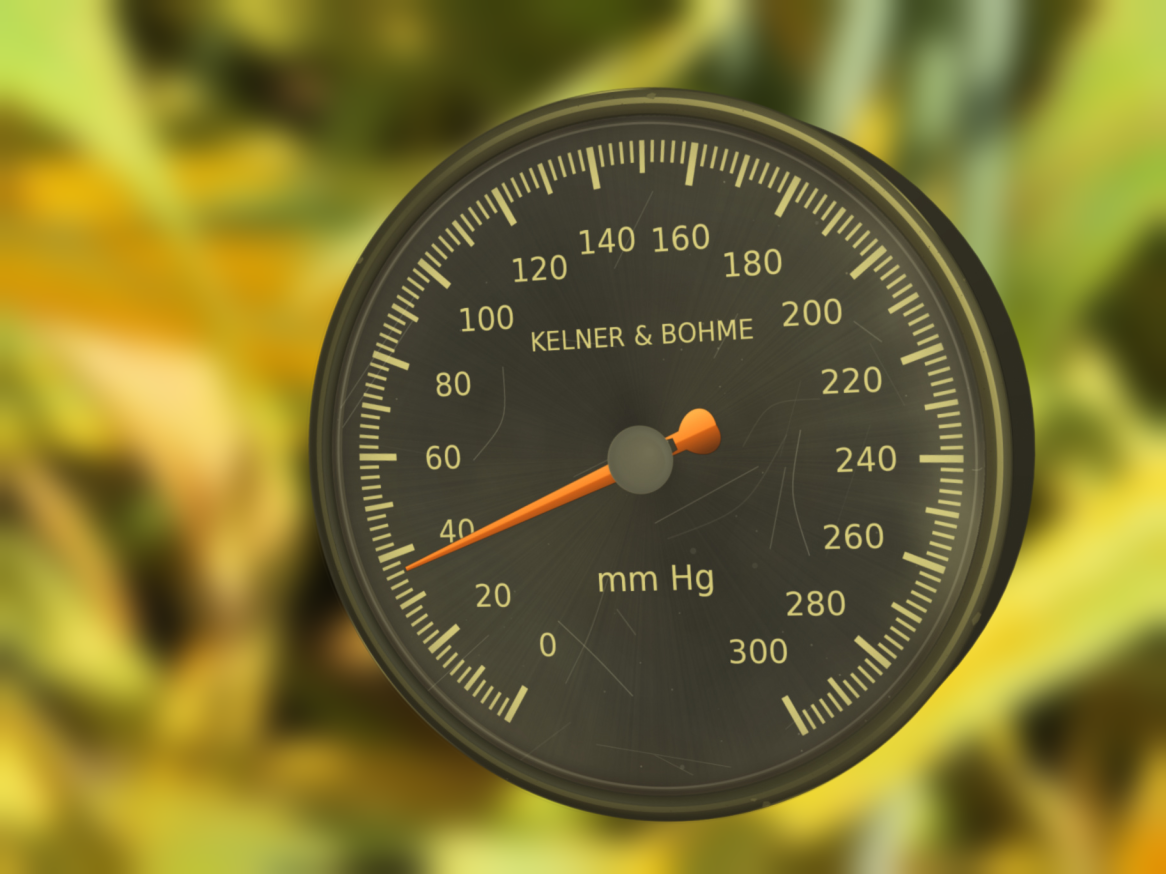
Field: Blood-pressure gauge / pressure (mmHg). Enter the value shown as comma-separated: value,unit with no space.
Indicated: 36,mmHg
